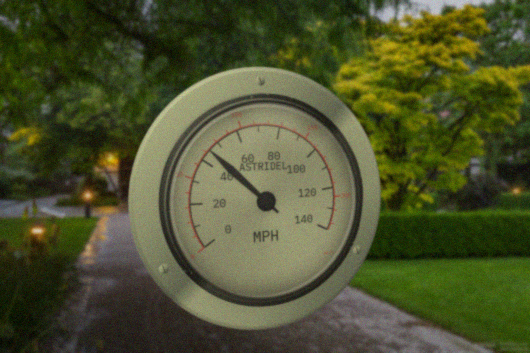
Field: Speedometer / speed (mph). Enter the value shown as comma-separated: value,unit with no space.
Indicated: 45,mph
